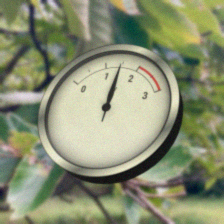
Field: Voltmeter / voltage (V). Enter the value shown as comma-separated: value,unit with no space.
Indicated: 1.5,V
